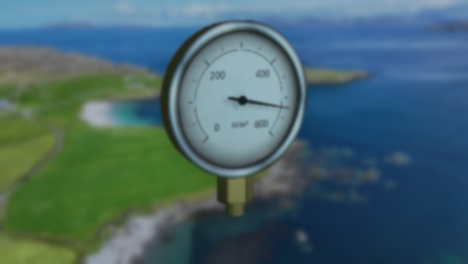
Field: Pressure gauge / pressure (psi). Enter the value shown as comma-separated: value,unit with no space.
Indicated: 525,psi
